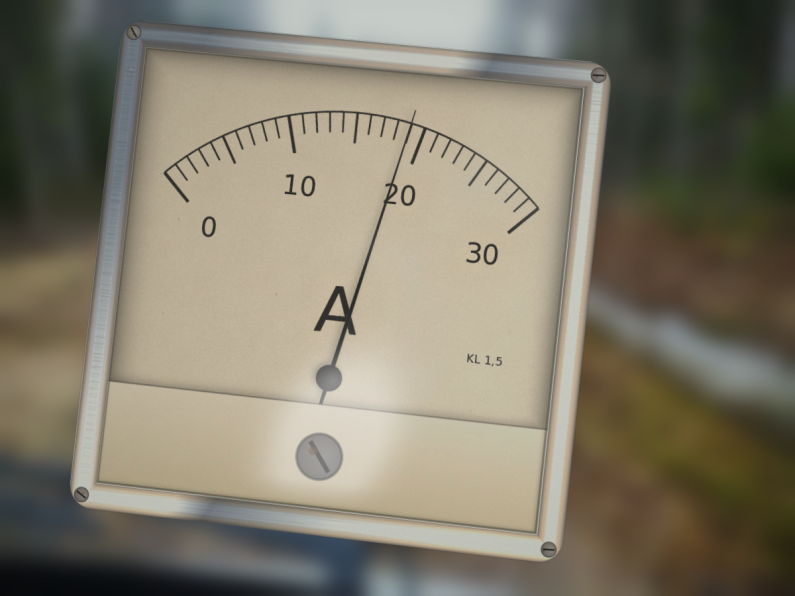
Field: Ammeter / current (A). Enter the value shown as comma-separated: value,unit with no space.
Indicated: 19,A
